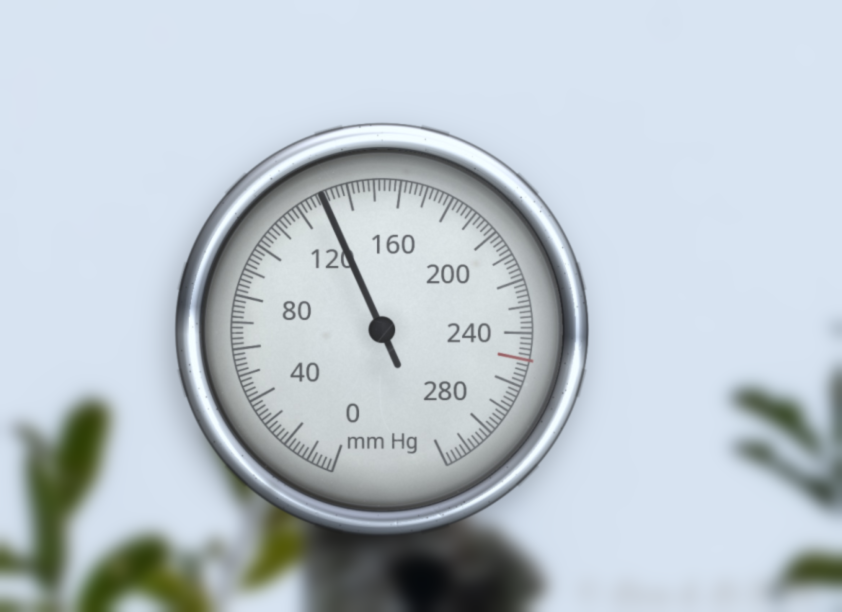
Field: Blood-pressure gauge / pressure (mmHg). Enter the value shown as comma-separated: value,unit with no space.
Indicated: 130,mmHg
